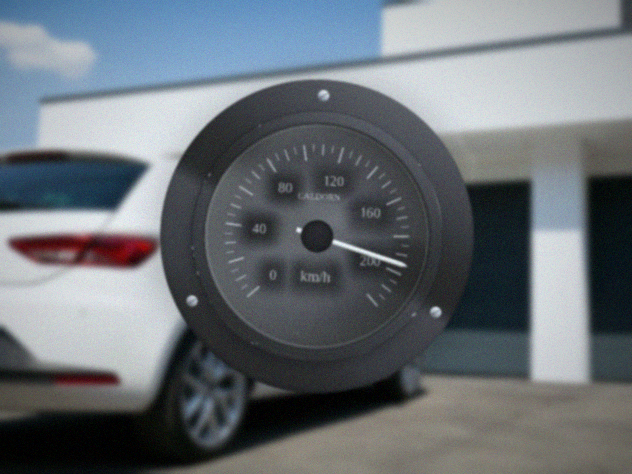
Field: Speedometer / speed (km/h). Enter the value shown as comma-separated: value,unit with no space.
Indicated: 195,km/h
